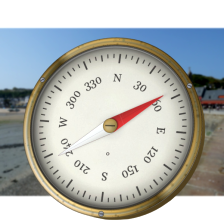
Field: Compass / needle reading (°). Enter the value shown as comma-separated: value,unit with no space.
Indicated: 55,°
